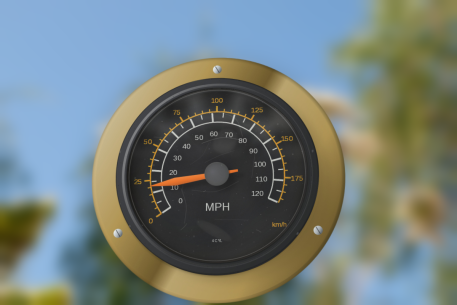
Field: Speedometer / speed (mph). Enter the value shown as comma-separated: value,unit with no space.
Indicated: 12.5,mph
